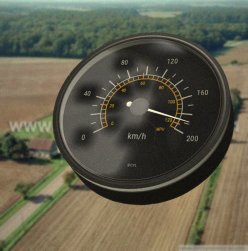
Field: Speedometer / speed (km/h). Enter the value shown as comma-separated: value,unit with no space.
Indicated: 190,km/h
